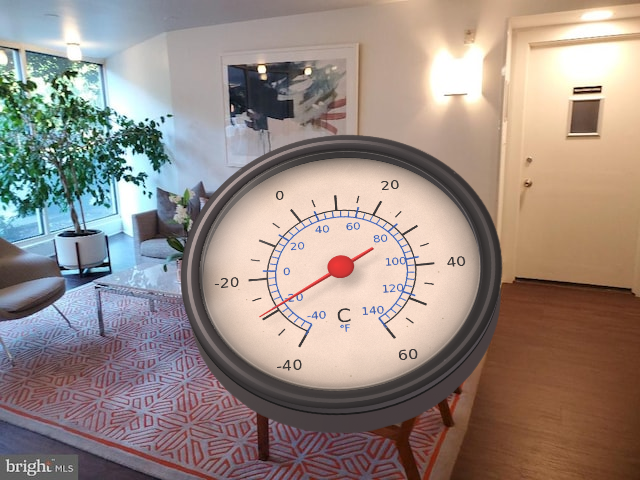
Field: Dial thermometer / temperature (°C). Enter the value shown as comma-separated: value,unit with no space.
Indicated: -30,°C
